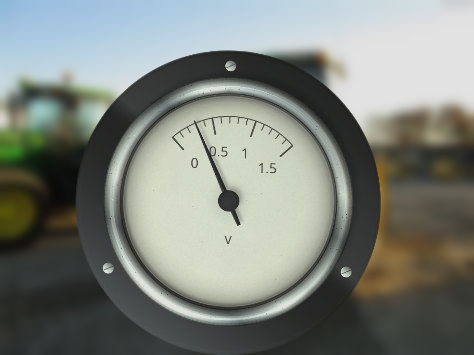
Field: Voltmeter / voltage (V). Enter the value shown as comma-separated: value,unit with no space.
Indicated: 0.3,V
